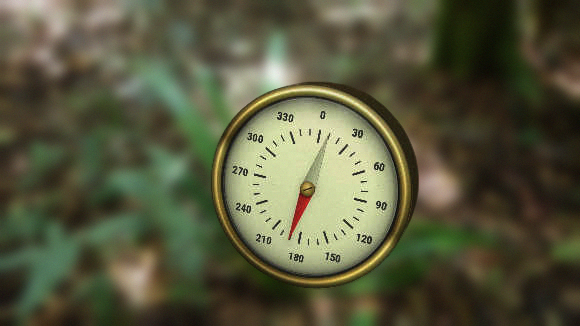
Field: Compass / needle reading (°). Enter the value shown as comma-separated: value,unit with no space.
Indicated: 190,°
